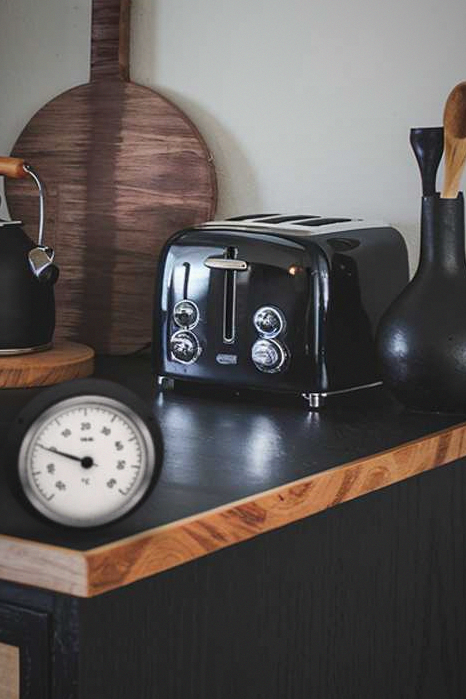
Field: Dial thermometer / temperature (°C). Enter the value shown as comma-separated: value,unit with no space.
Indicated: 0,°C
